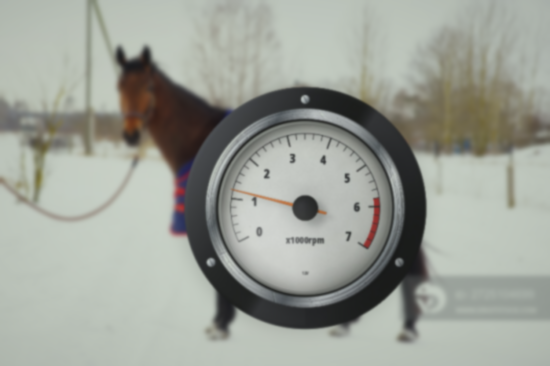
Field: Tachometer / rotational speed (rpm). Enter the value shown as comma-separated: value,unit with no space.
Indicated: 1200,rpm
